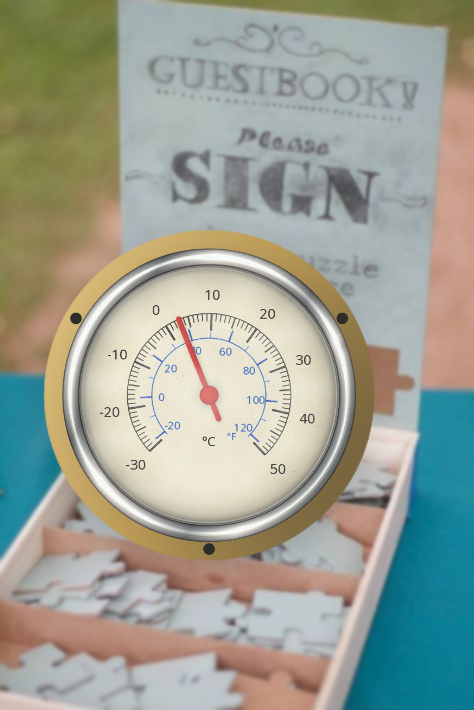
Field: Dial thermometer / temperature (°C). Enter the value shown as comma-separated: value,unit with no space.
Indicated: 3,°C
